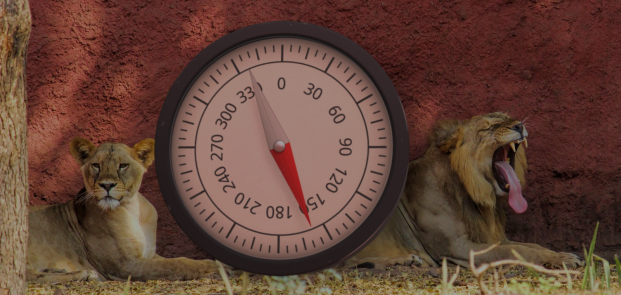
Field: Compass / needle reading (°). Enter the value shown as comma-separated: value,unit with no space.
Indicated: 157.5,°
